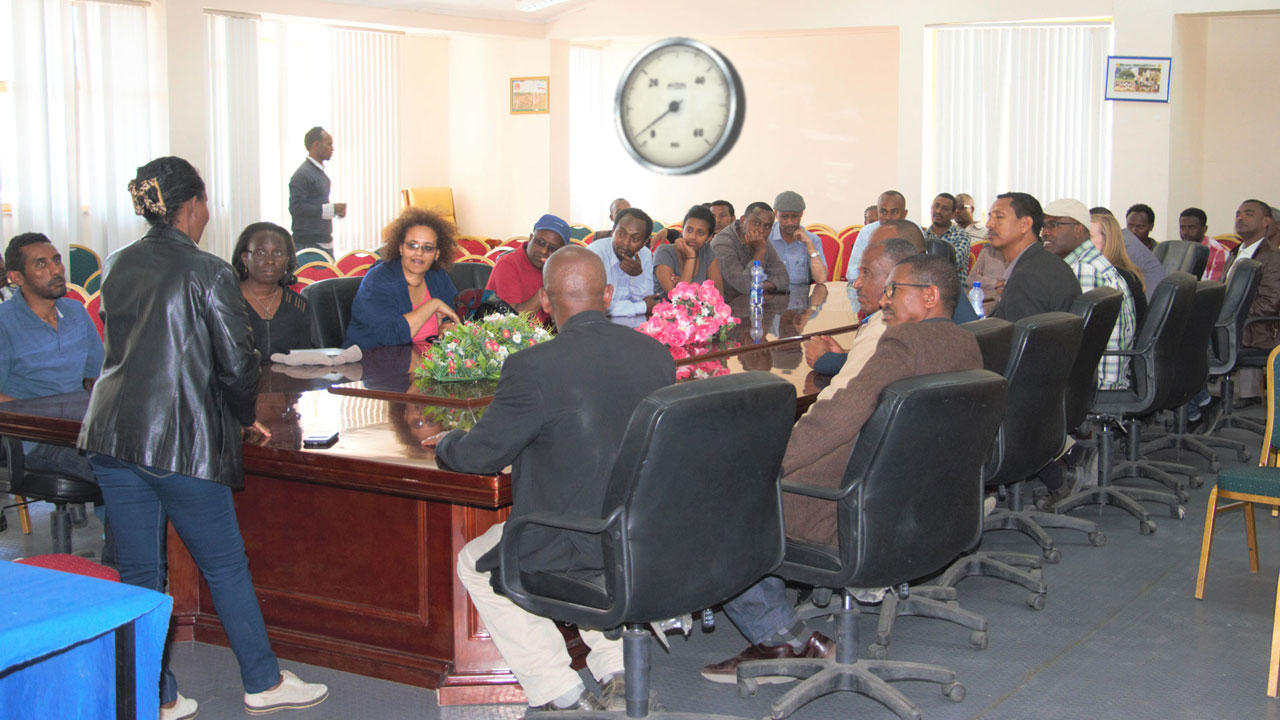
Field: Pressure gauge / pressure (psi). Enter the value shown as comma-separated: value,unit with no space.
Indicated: 2.5,psi
